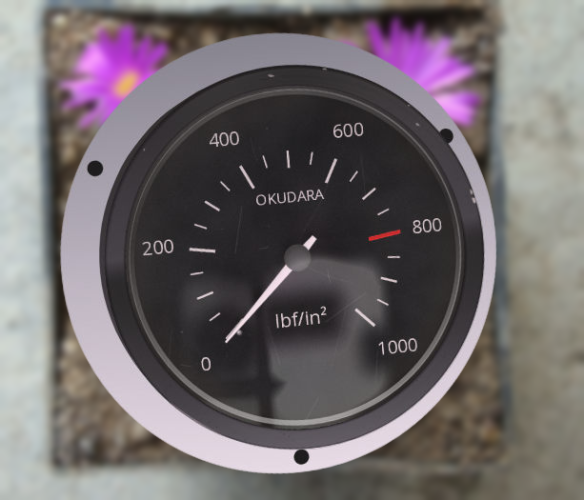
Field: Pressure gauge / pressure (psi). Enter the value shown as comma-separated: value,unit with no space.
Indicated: 0,psi
